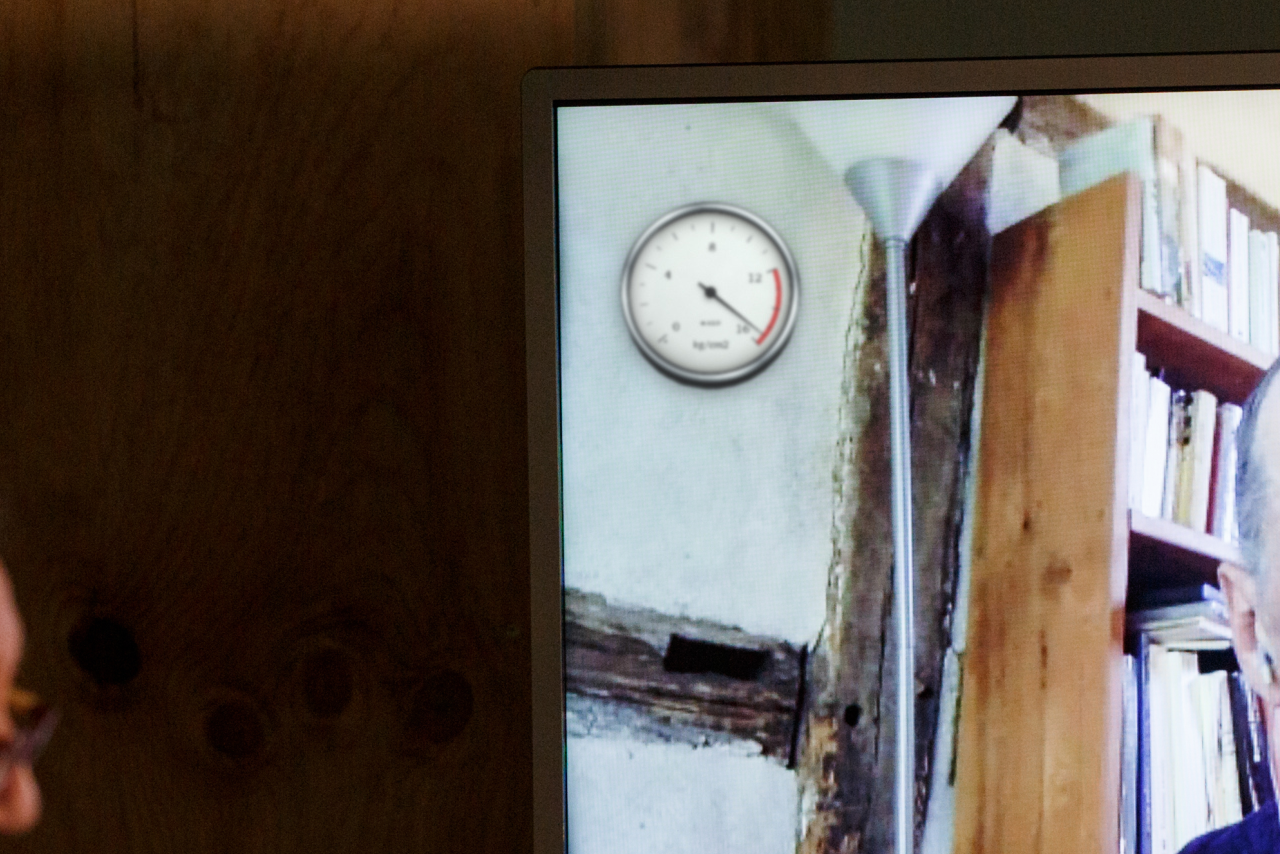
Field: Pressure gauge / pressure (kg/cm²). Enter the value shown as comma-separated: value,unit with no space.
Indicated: 15.5,kg/cm²
